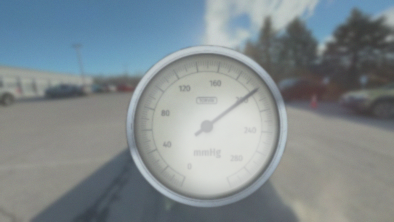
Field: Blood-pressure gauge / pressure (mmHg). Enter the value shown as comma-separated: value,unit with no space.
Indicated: 200,mmHg
